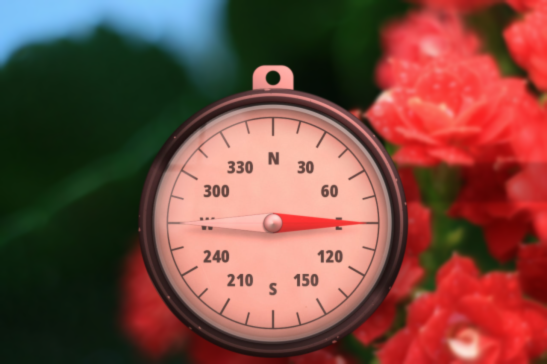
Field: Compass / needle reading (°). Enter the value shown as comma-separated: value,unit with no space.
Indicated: 90,°
